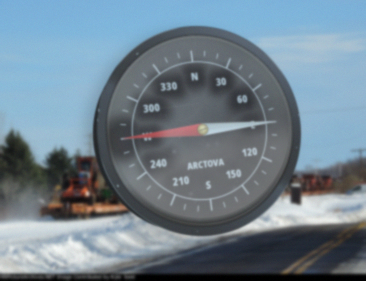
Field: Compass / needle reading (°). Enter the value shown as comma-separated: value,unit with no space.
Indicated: 270,°
